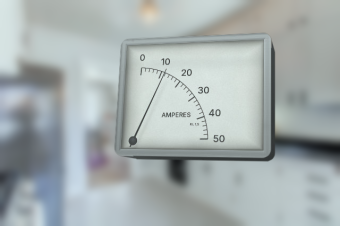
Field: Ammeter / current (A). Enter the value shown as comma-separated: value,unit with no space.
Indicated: 12,A
